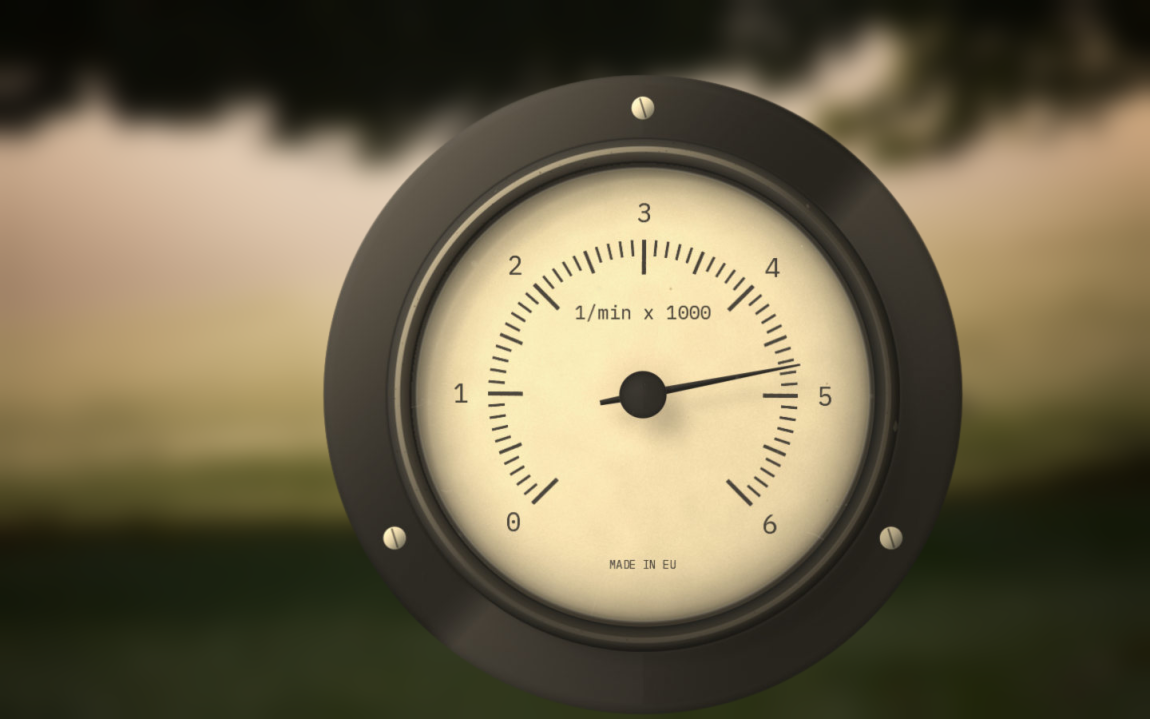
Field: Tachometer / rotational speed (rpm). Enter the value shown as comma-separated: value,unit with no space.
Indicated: 4750,rpm
